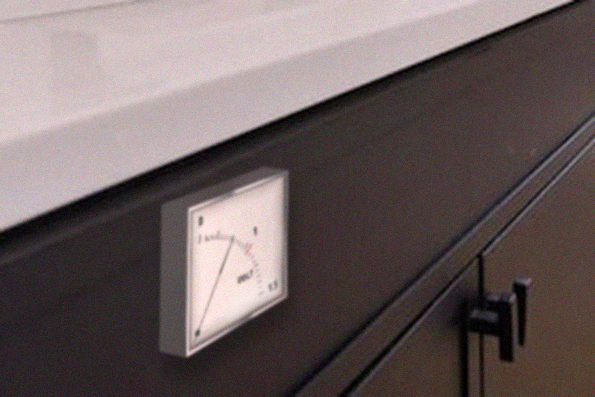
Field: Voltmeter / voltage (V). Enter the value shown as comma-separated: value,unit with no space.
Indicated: 0.75,V
